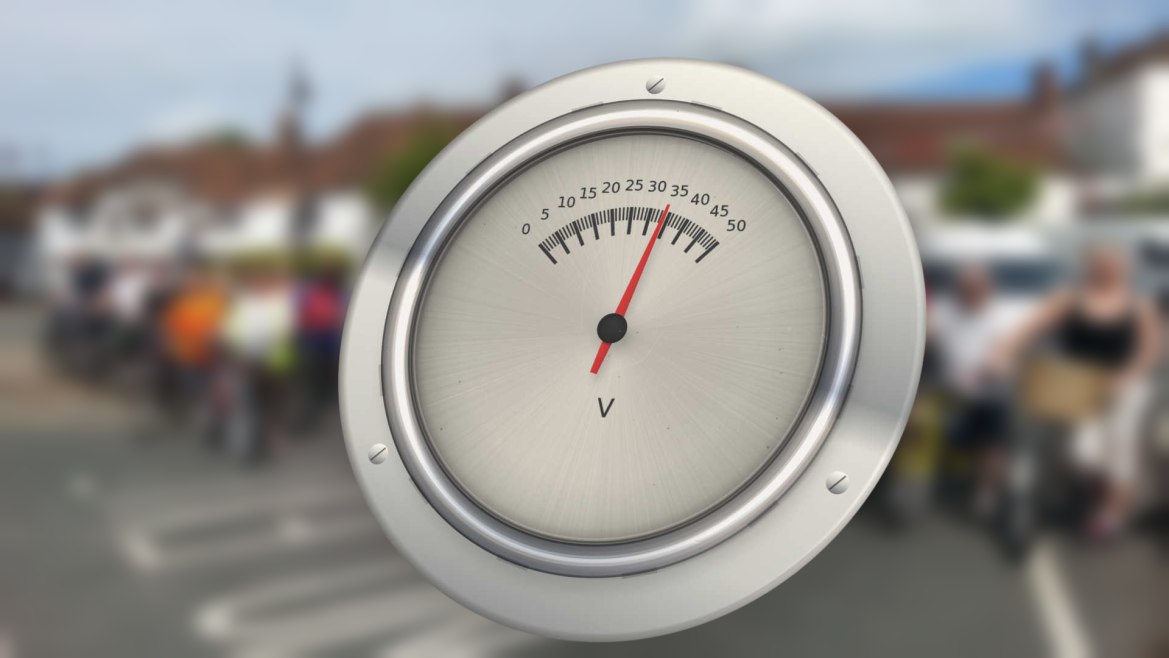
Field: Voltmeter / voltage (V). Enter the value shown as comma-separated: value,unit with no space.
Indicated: 35,V
